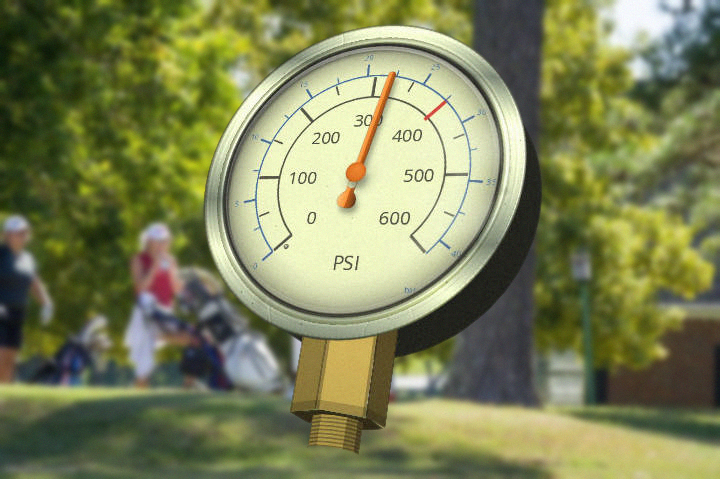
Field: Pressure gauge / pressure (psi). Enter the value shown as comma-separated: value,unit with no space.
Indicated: 325,psi
